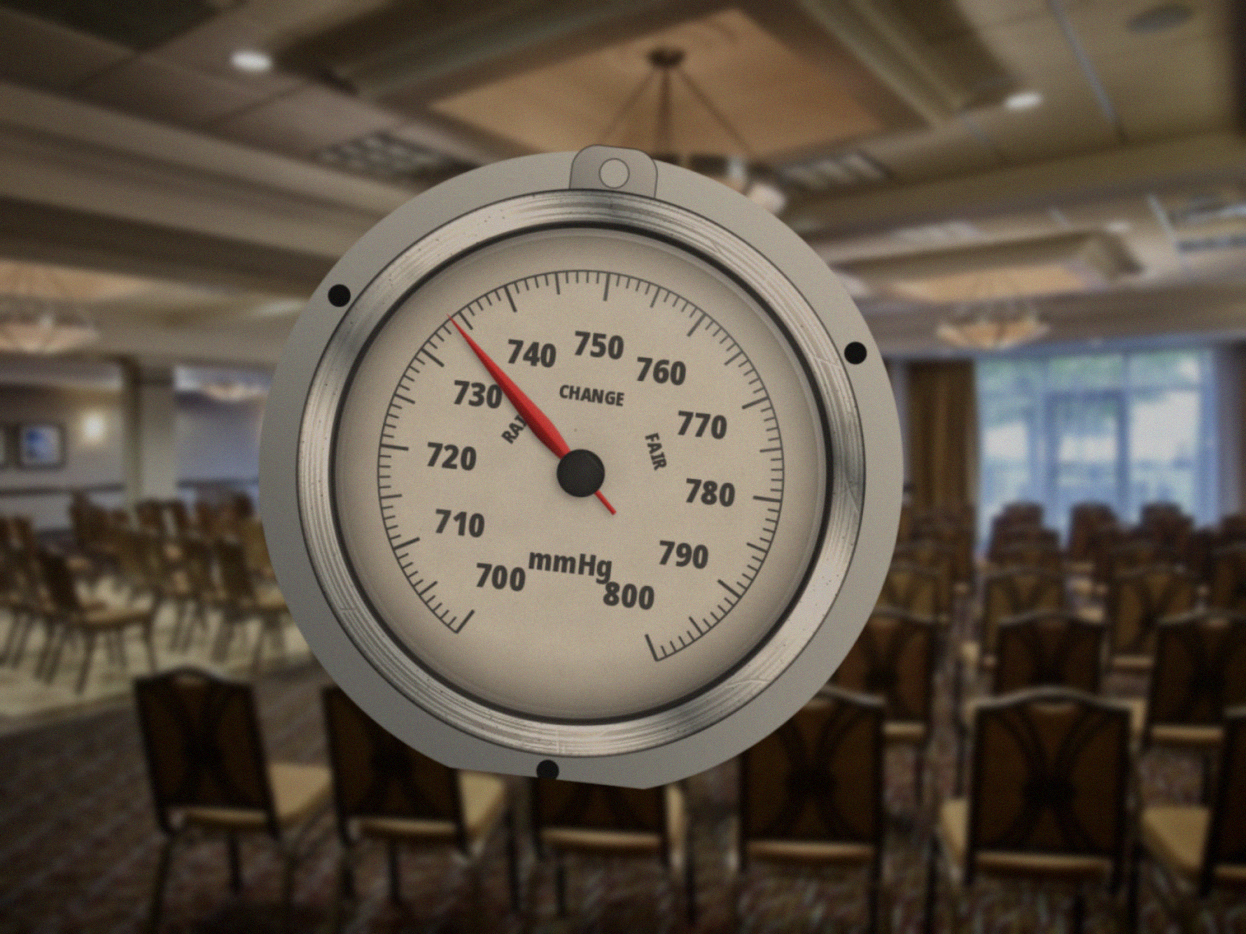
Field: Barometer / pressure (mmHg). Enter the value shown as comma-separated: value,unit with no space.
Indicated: 734,mmHg
